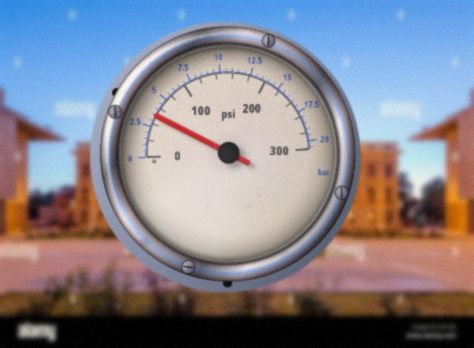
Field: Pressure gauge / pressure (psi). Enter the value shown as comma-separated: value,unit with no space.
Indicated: 50,psi
